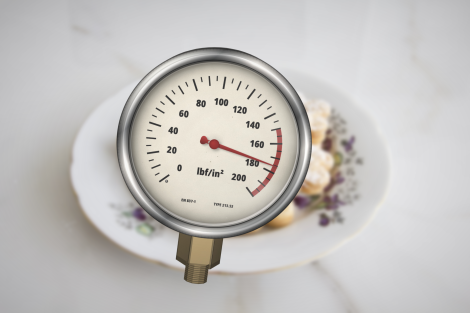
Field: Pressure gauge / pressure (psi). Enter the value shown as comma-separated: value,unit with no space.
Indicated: 175,psi
